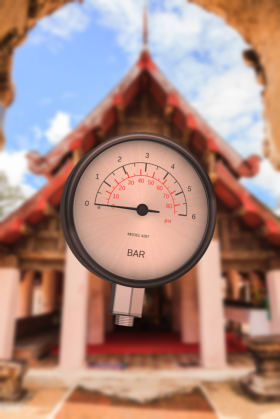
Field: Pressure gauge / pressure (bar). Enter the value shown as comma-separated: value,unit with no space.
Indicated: 0,bar
